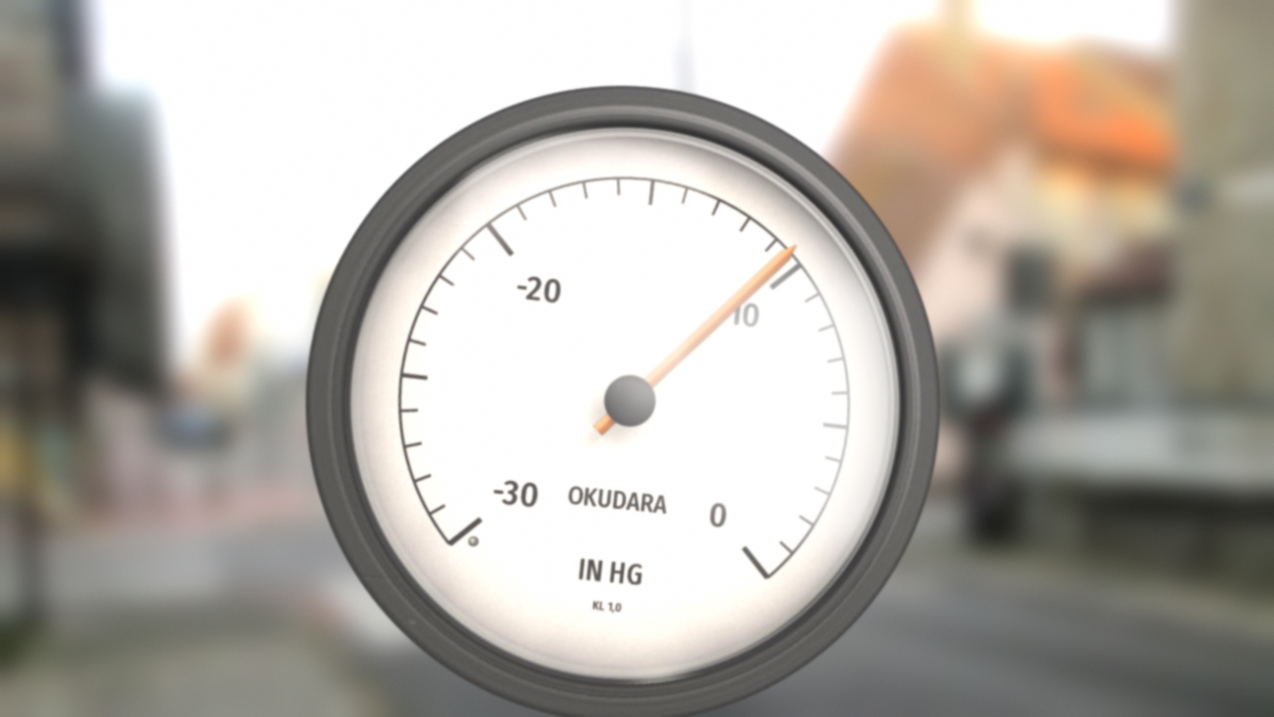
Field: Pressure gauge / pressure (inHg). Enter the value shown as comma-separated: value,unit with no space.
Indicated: -10.5,inHg
